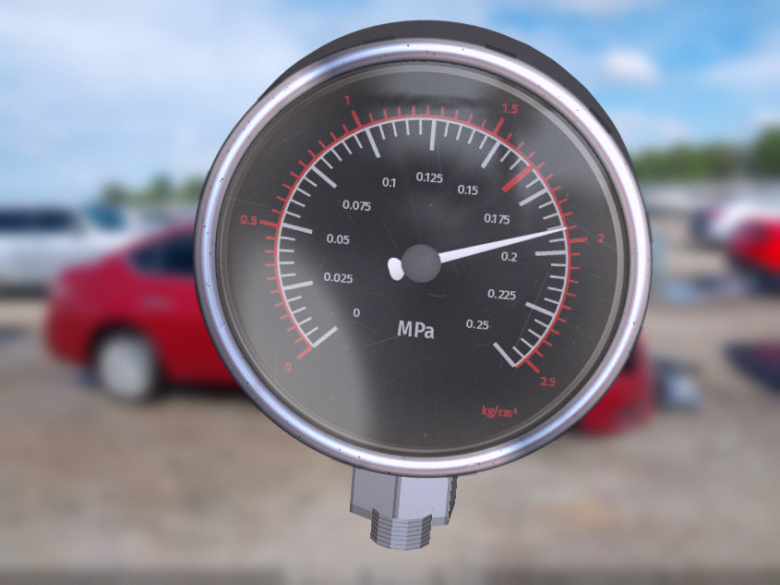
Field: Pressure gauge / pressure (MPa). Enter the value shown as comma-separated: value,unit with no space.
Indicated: 0.19,MPa
